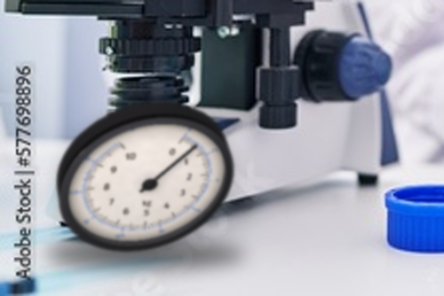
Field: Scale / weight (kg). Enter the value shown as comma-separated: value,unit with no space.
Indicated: 0.5,kg
